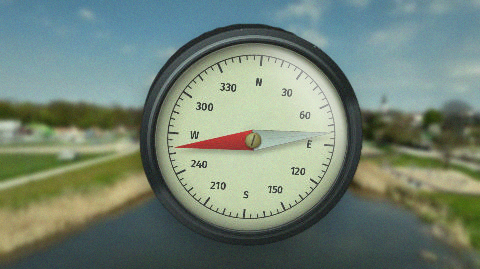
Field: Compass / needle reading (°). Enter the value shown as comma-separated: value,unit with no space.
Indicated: 260,°
